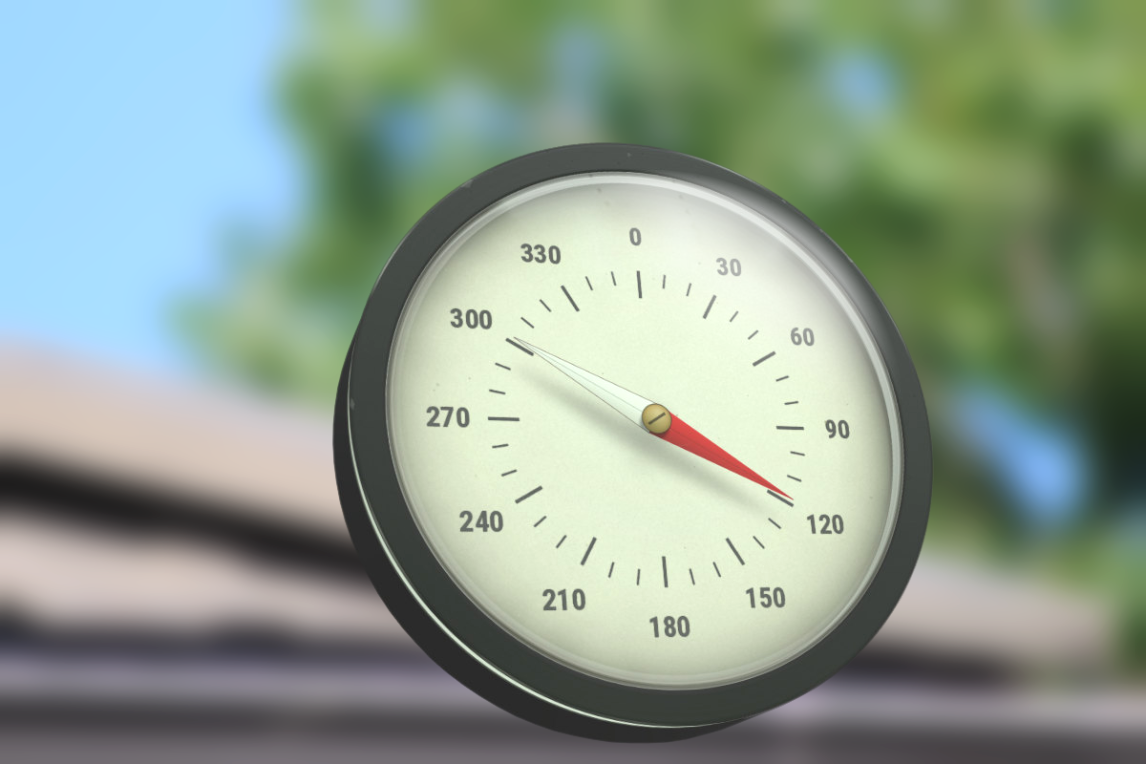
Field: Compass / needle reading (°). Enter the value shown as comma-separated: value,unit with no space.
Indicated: 120,°
